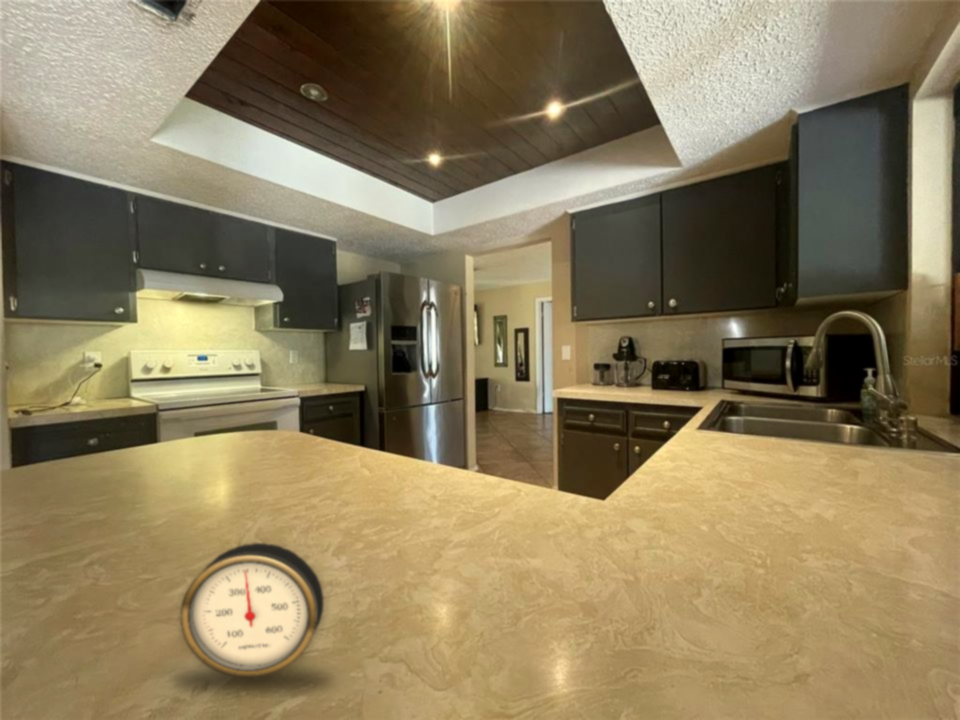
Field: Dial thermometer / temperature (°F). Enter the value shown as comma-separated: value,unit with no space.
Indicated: 350,°F
